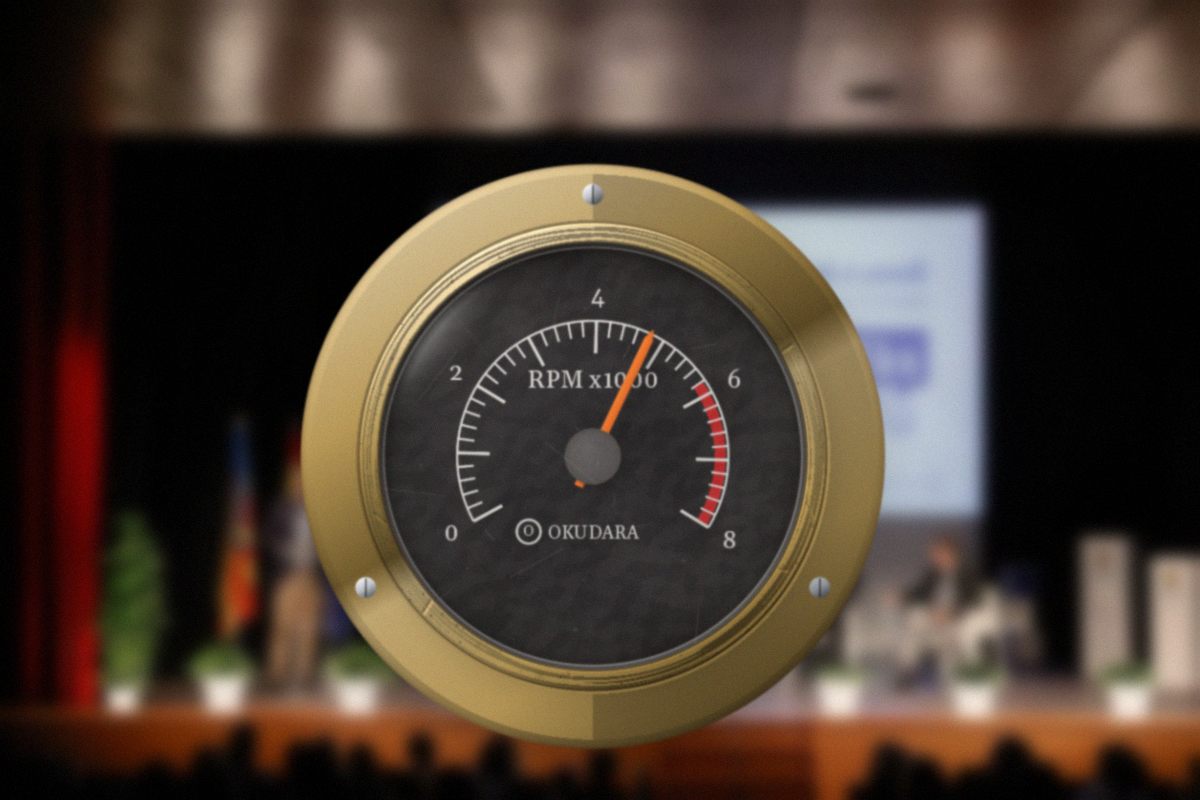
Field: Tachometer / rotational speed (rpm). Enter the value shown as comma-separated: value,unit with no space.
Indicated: 4800,rpm
